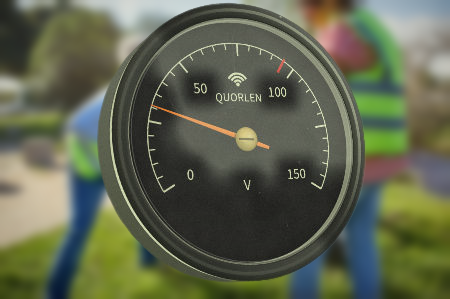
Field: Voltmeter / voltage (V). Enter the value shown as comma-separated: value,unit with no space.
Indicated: 30,V
